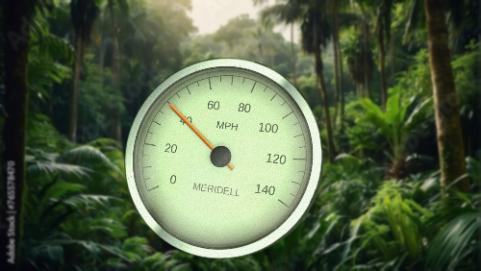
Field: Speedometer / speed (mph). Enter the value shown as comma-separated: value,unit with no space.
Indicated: 40,mph
